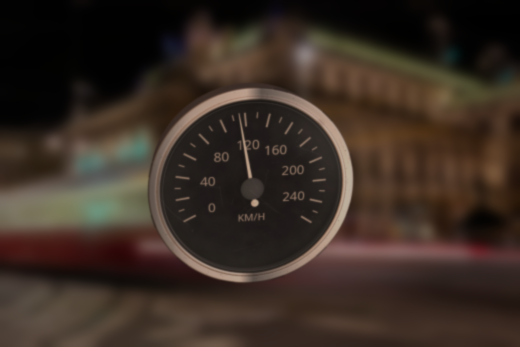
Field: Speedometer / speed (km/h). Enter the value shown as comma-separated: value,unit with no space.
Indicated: 115,km/h
